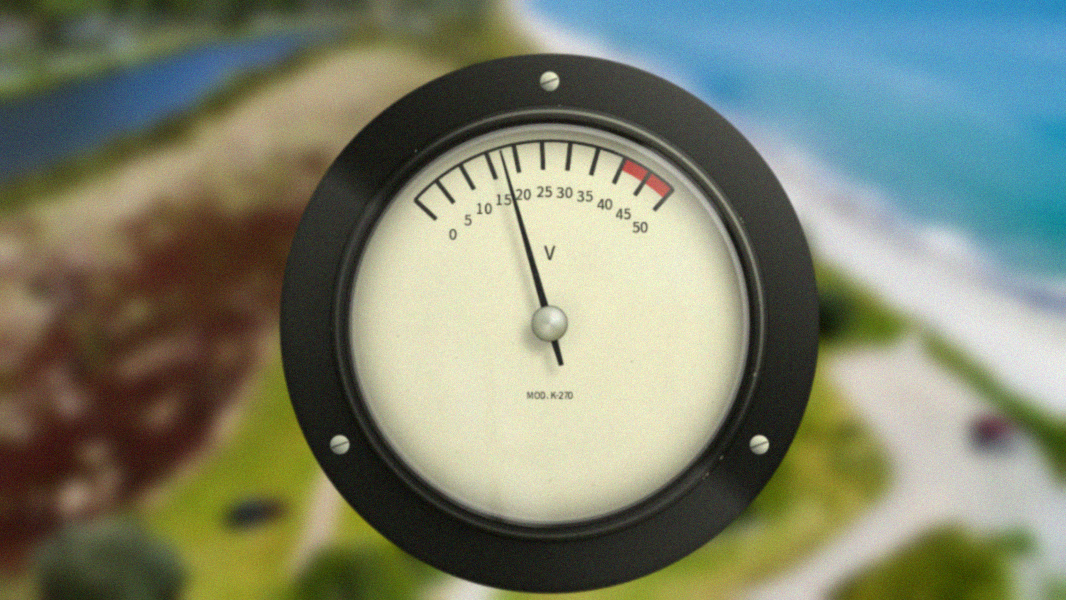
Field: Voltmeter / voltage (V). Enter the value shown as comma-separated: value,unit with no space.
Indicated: 17.5,V
